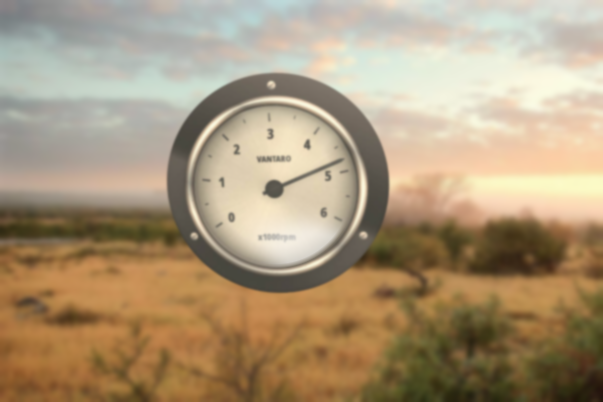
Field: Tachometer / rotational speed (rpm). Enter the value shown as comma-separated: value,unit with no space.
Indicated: 4750,rpm
